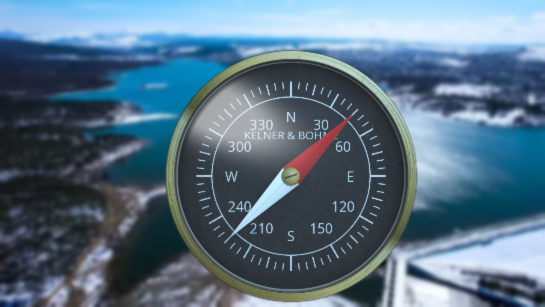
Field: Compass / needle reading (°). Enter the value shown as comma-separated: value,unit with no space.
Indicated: 45,°
